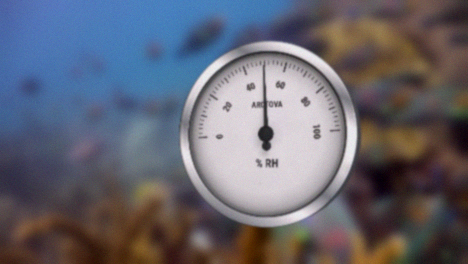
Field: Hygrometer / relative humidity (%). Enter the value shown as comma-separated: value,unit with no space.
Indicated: 50,%
